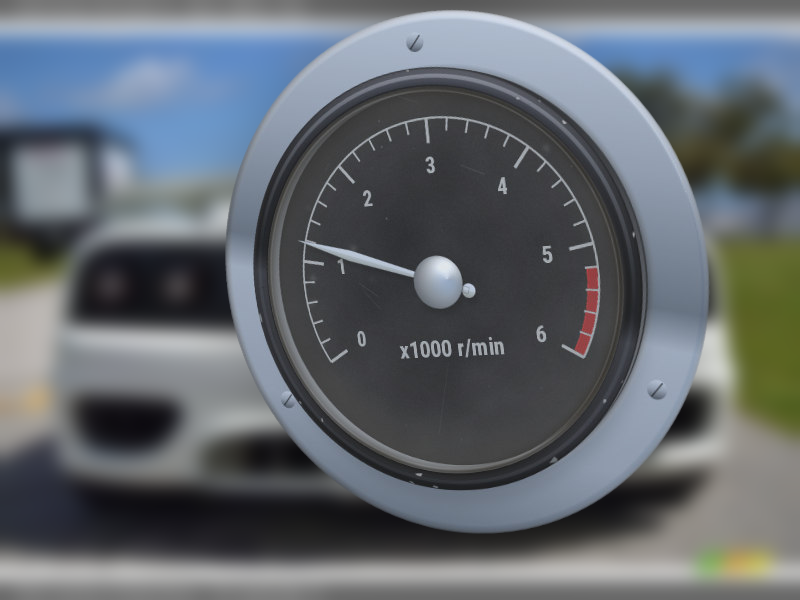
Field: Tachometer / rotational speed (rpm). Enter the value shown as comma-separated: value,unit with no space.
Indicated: 1200,rpm
